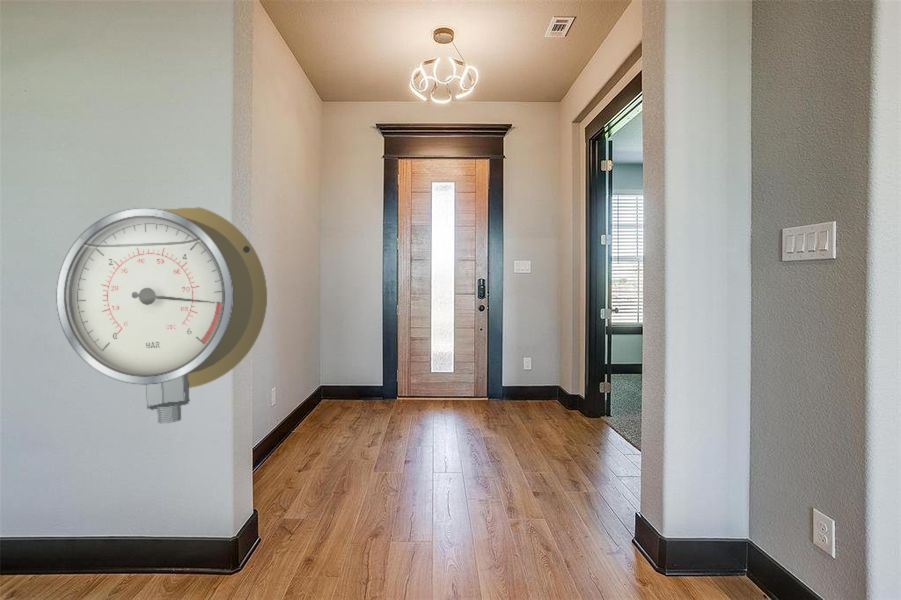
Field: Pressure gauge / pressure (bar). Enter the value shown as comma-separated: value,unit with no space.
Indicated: 5.2,bar
